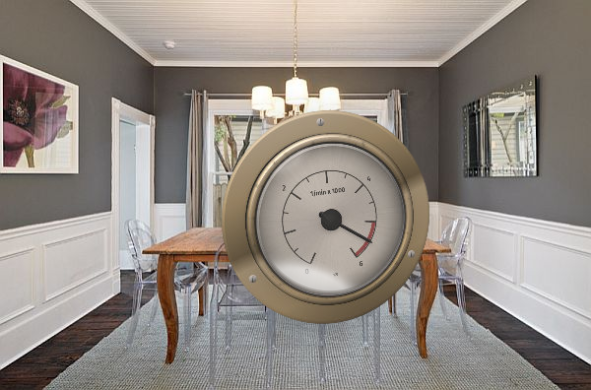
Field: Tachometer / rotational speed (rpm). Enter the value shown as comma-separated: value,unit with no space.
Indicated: 5500,rpm
